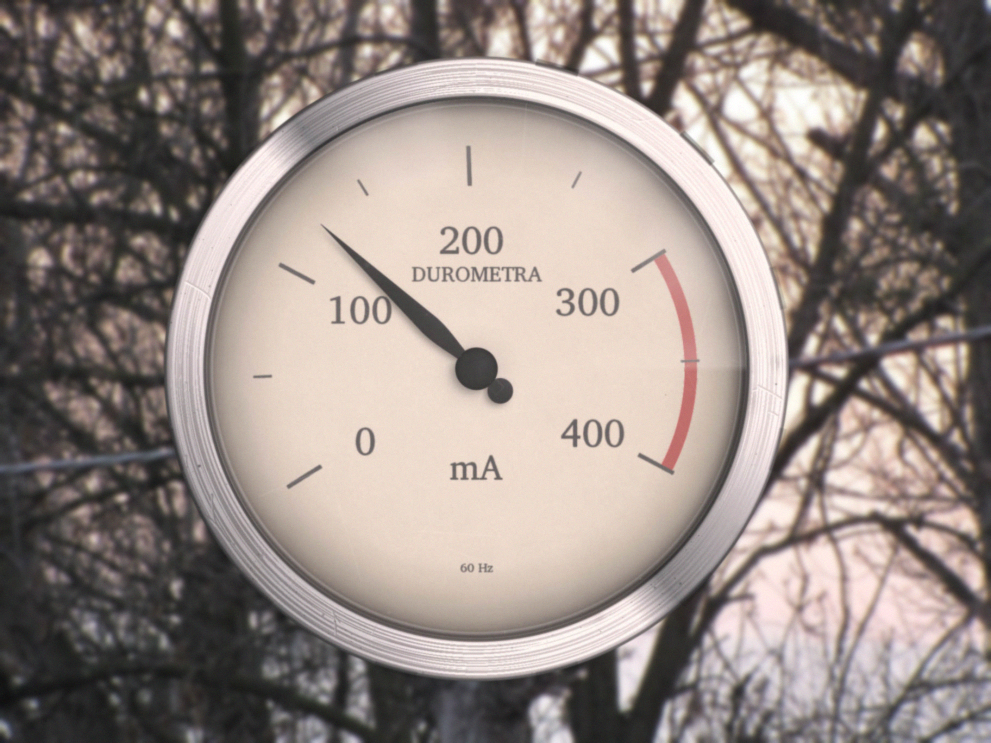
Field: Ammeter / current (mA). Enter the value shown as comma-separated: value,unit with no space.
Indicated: 125,mA
